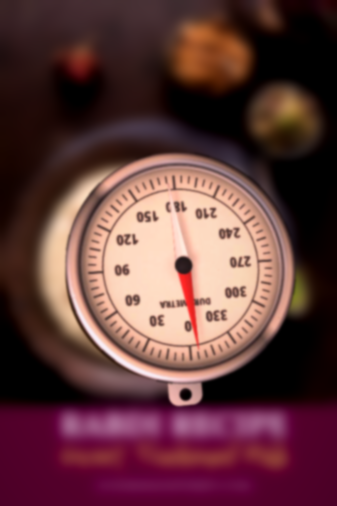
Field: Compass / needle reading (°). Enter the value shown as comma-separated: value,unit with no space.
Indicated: 355,°
